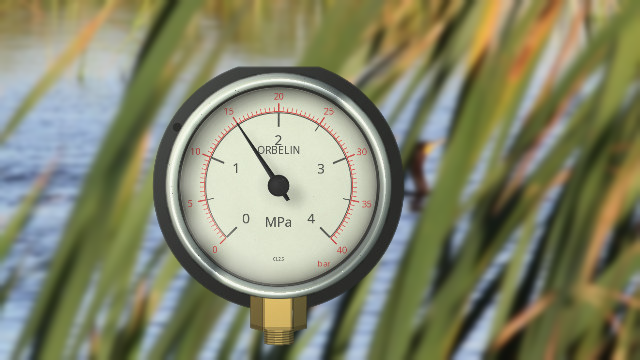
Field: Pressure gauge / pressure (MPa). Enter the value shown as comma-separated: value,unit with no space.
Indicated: 1.5,MPa
